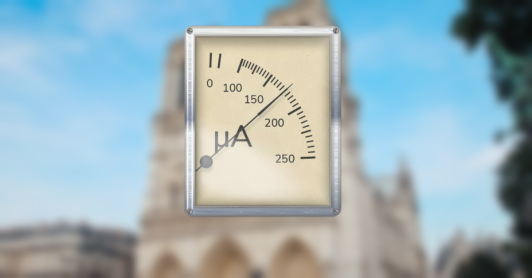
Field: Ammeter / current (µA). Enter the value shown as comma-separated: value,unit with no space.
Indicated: 175,µA
